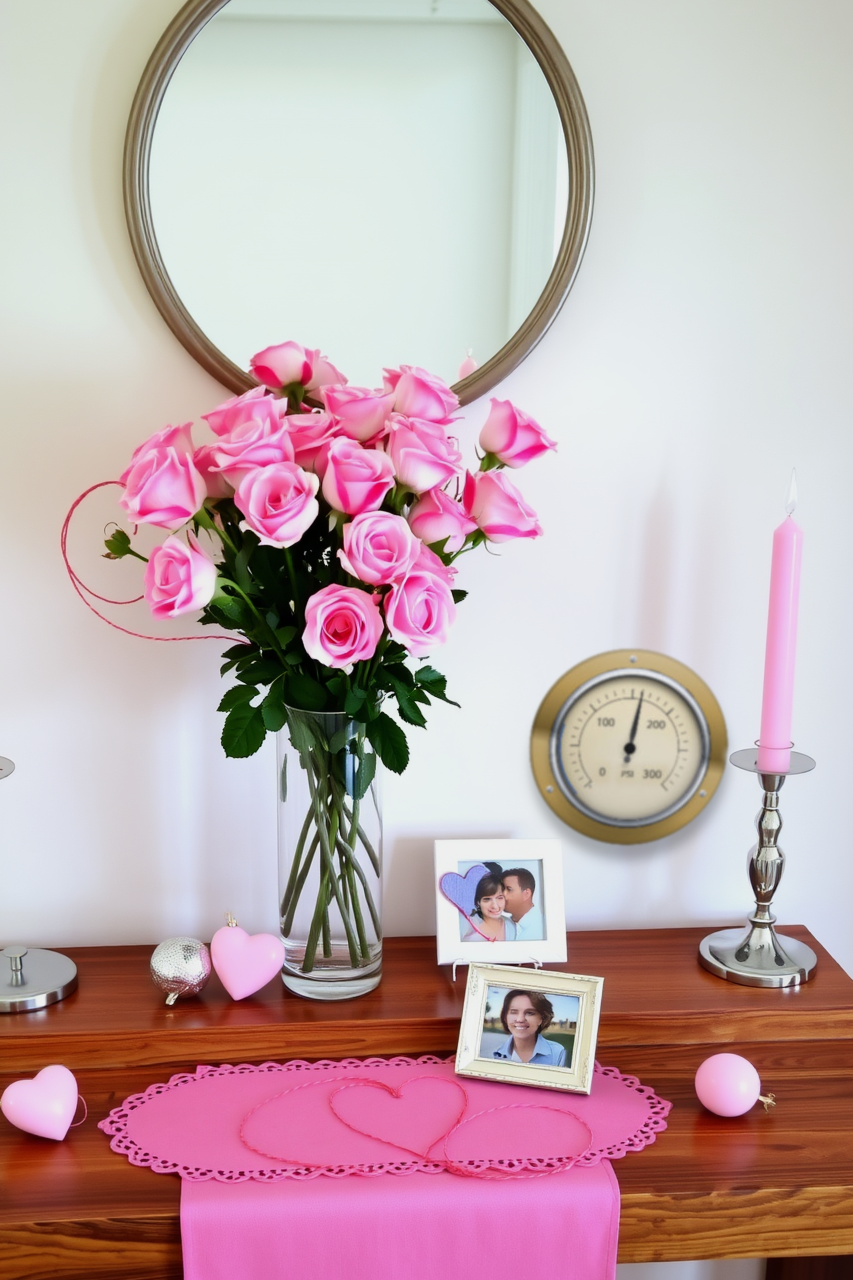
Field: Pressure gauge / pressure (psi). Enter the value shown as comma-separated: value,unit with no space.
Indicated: 160,psi
